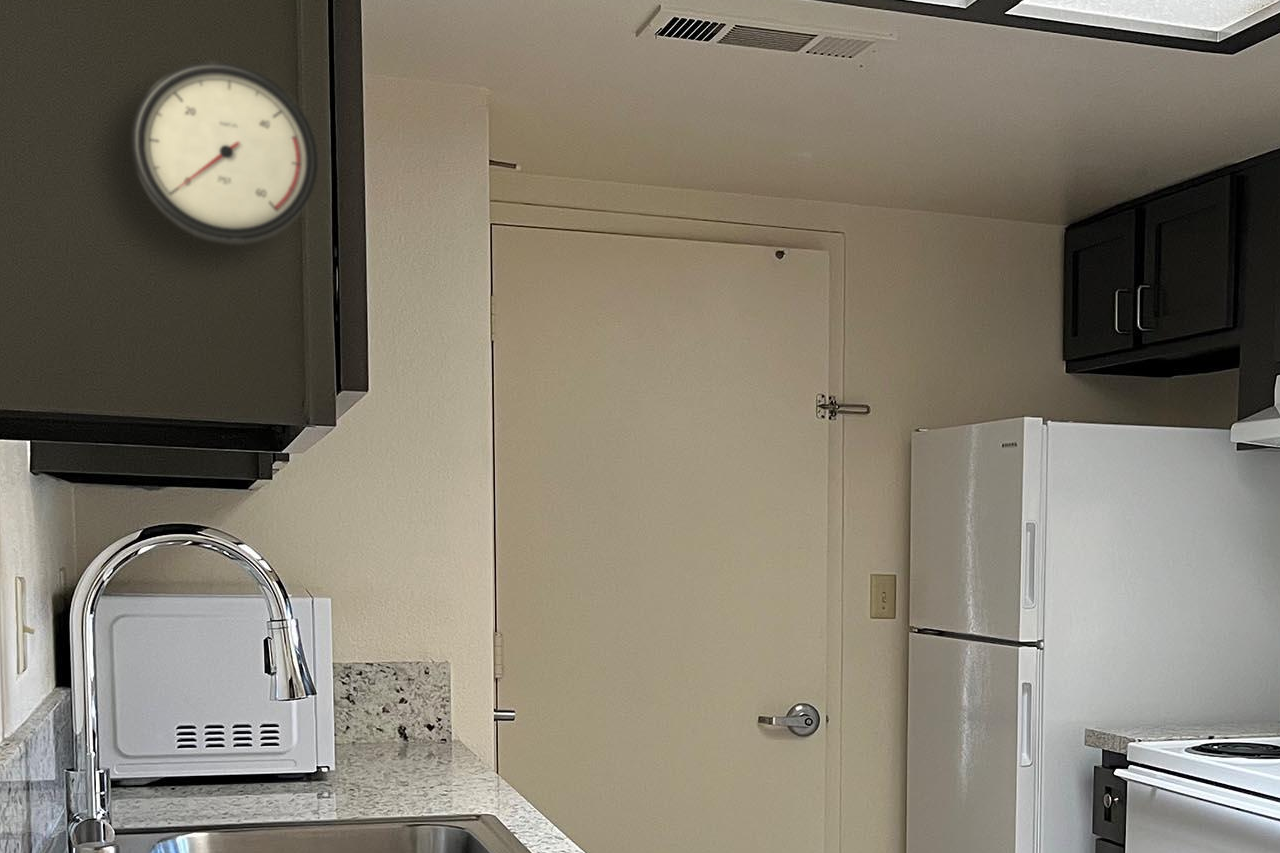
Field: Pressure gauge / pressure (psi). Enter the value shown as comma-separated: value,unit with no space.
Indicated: 0,psi
